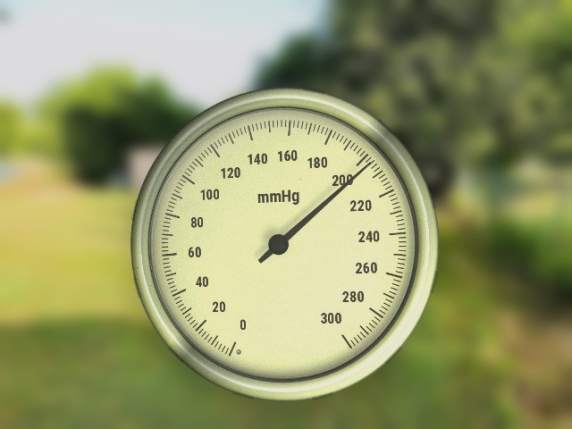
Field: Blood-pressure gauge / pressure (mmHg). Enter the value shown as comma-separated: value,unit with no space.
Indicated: 204,mmHg
